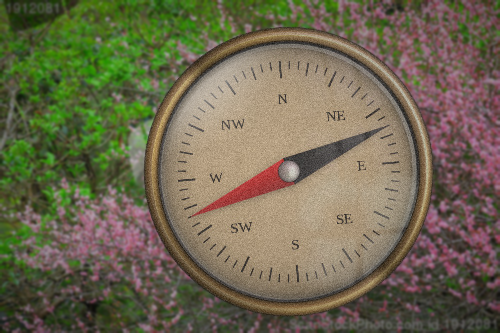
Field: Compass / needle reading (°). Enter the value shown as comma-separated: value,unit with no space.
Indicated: 250,°
